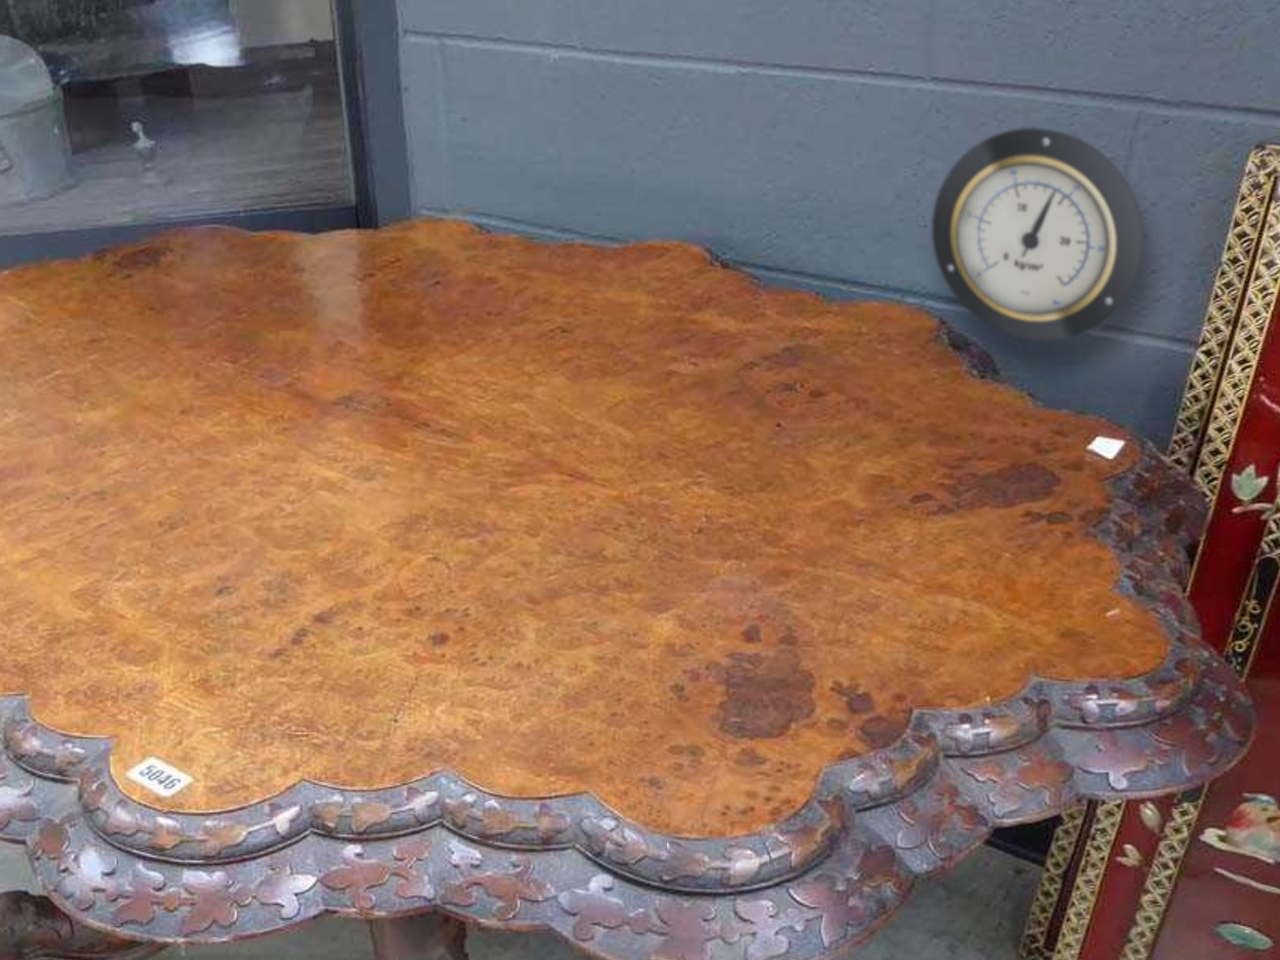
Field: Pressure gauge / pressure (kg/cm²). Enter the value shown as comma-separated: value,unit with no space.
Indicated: 14,kg/cm²
